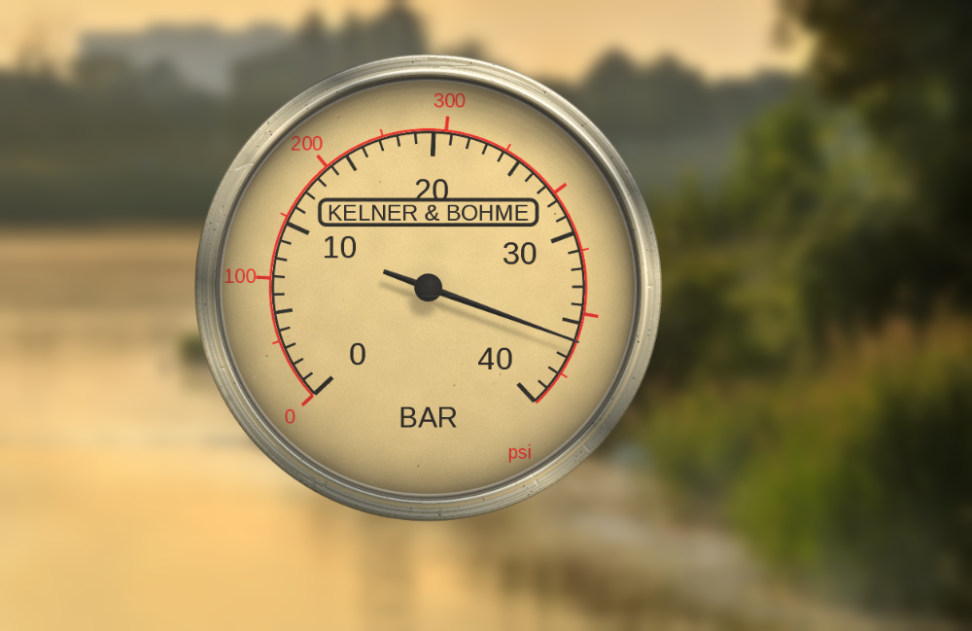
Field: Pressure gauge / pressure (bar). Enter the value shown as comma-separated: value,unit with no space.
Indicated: 36,bar
